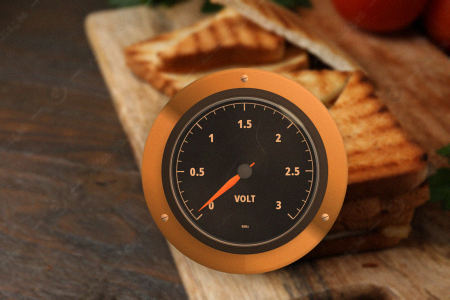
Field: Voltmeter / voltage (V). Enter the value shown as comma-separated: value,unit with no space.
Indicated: 0.05,V
